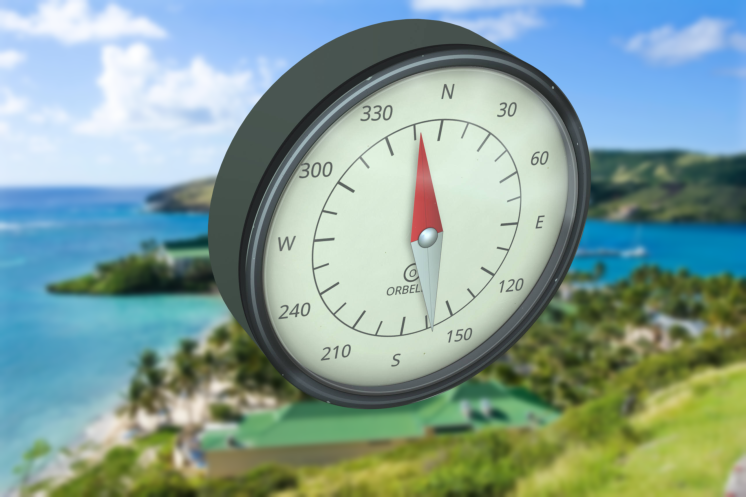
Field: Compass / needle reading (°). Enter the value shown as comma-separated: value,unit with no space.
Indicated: 345,°
